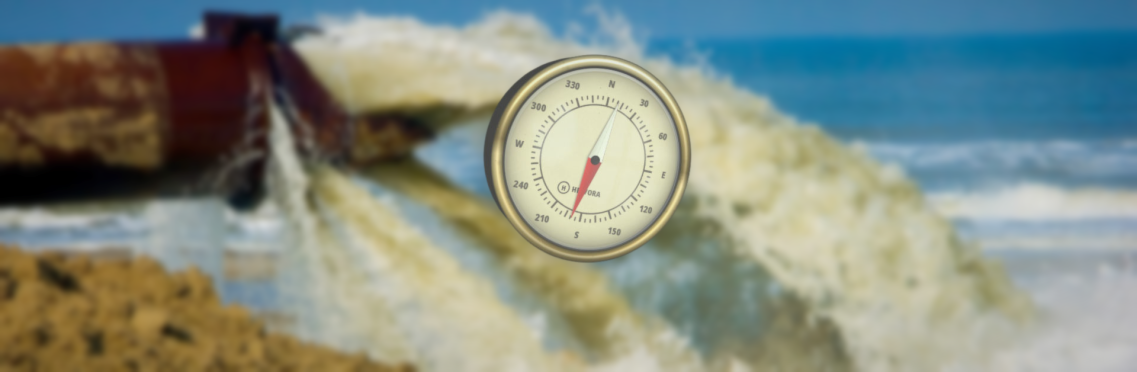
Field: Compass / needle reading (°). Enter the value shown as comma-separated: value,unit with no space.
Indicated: 190,°
